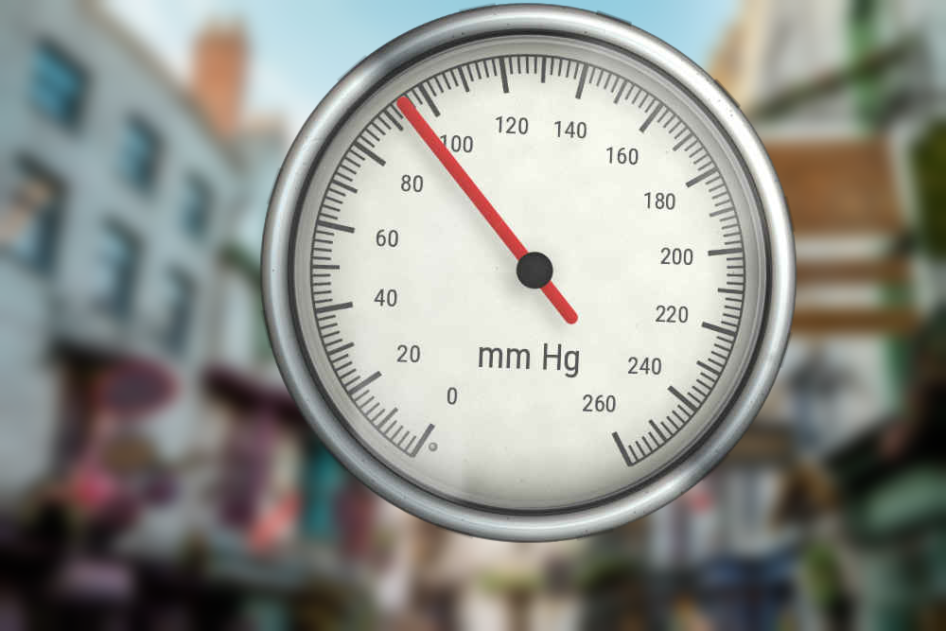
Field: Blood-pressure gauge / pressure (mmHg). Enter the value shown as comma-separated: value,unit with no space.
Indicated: 94,mmHg
